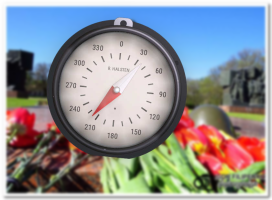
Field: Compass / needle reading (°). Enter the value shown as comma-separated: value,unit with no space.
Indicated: 217.5,°
